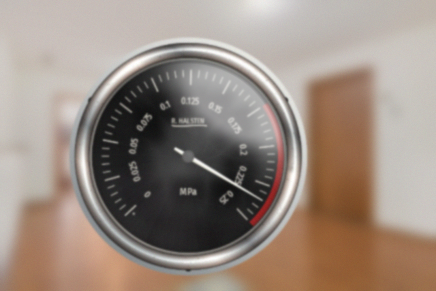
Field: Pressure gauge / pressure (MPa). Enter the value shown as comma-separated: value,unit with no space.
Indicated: 0.235,MPa
